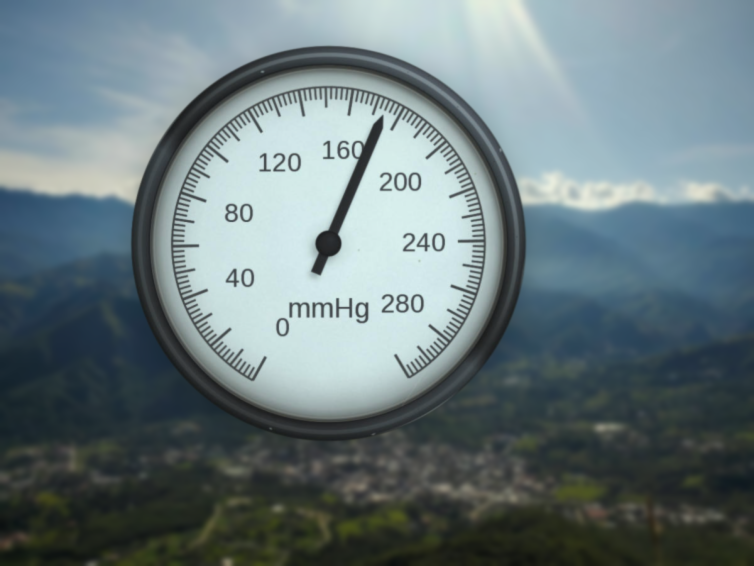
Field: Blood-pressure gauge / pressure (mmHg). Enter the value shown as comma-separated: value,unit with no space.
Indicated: 174,mmHg
